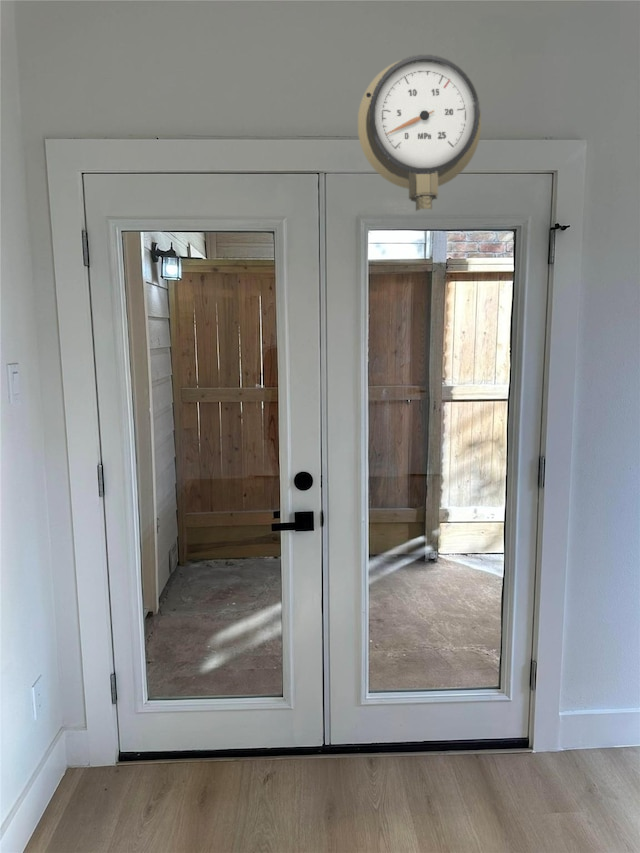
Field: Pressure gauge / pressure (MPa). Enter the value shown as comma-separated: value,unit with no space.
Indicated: 2,MPa
